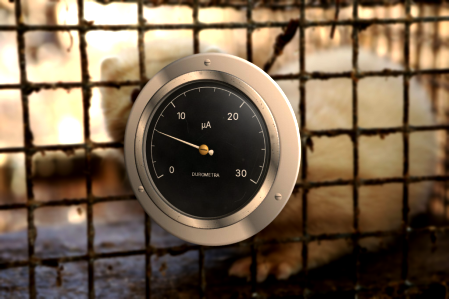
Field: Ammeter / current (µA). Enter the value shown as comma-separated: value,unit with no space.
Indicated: 6,µA
